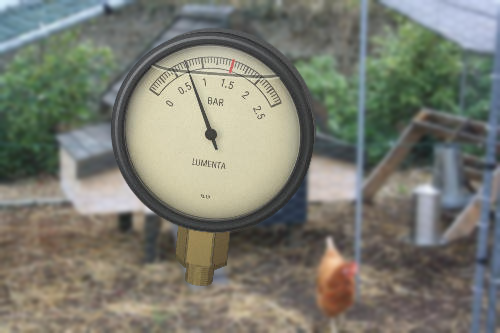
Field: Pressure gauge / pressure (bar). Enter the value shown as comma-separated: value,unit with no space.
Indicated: 0.75,bar
